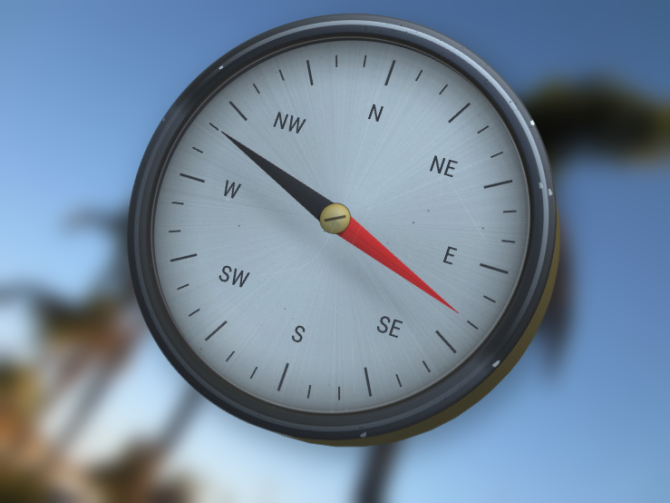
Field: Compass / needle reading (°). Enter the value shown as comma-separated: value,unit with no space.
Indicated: 110,°
